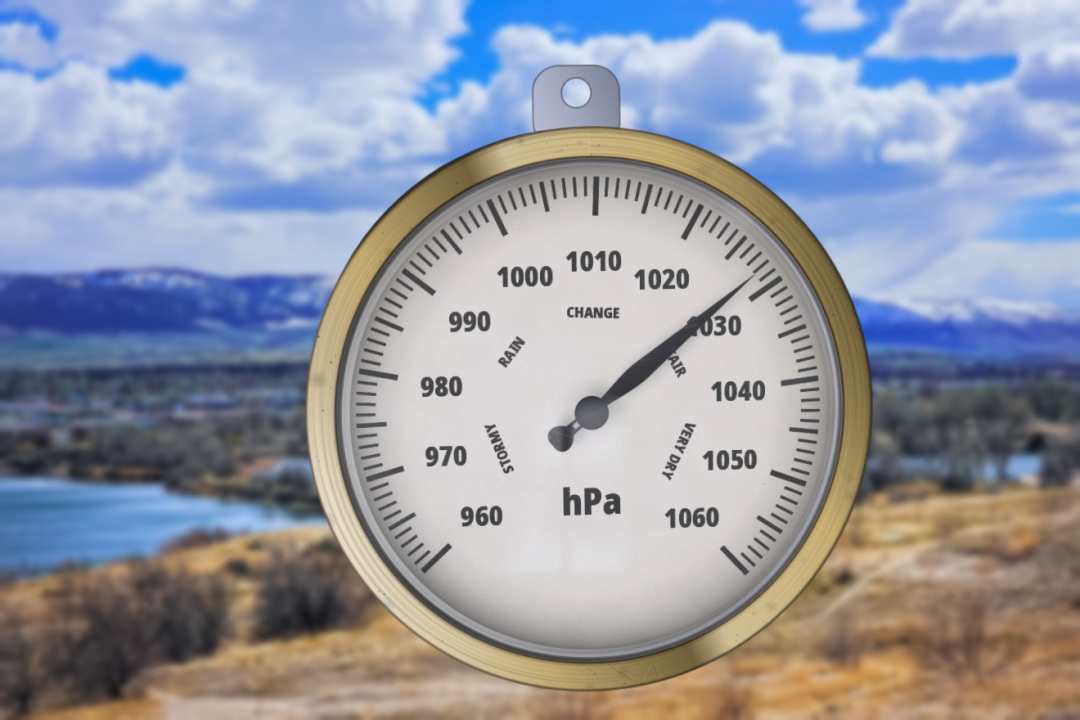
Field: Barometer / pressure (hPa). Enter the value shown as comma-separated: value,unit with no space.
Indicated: 1028,hPa
